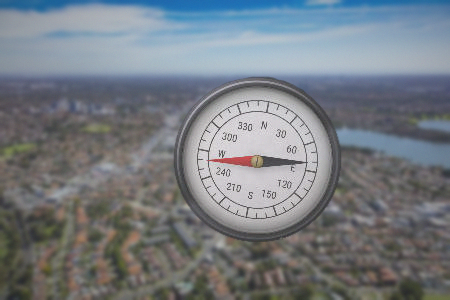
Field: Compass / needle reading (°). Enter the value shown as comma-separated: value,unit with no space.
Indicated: 260,°
